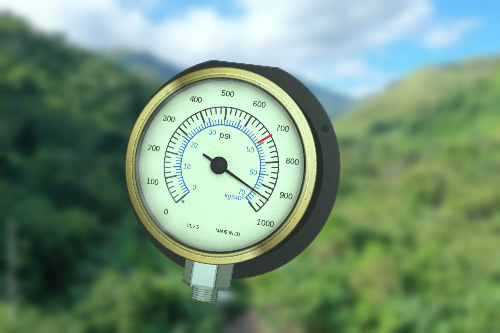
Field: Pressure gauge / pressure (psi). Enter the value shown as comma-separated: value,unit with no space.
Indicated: 940,psi
